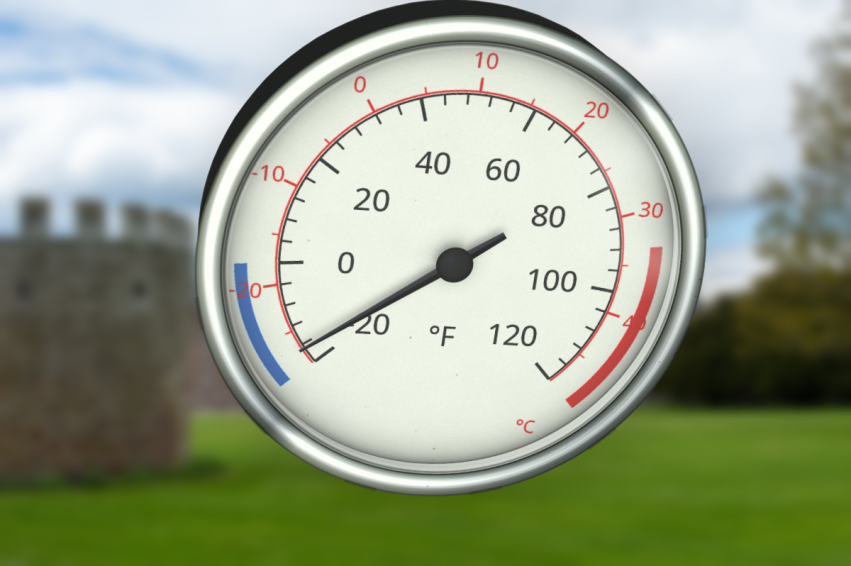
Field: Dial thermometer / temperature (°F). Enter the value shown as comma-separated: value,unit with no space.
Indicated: -16,°F
